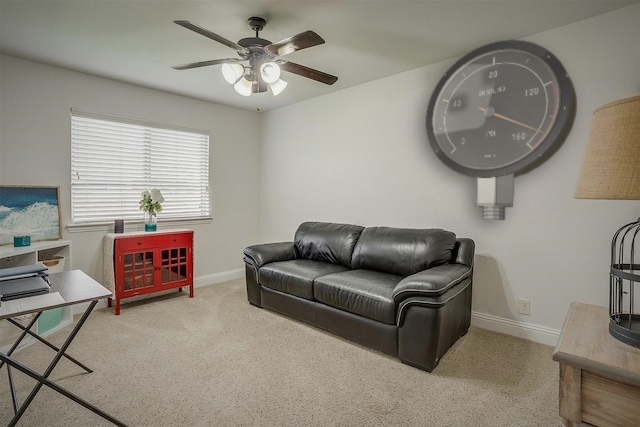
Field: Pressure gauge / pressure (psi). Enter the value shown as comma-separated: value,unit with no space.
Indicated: 150,psi
